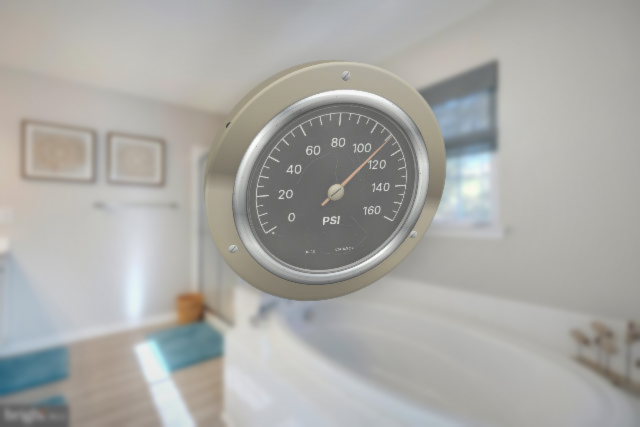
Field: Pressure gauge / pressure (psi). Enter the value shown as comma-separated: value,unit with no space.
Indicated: 110,psi
